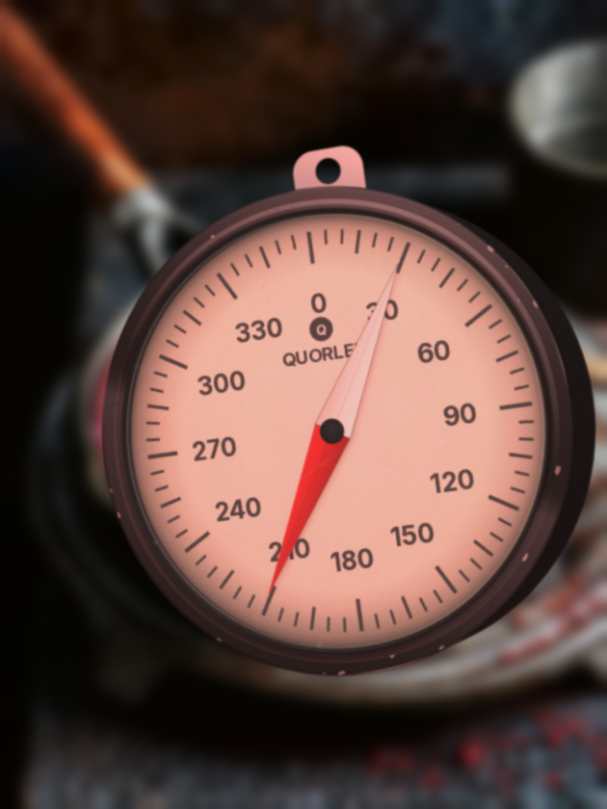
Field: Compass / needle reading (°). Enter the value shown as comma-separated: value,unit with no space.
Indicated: 210,°
